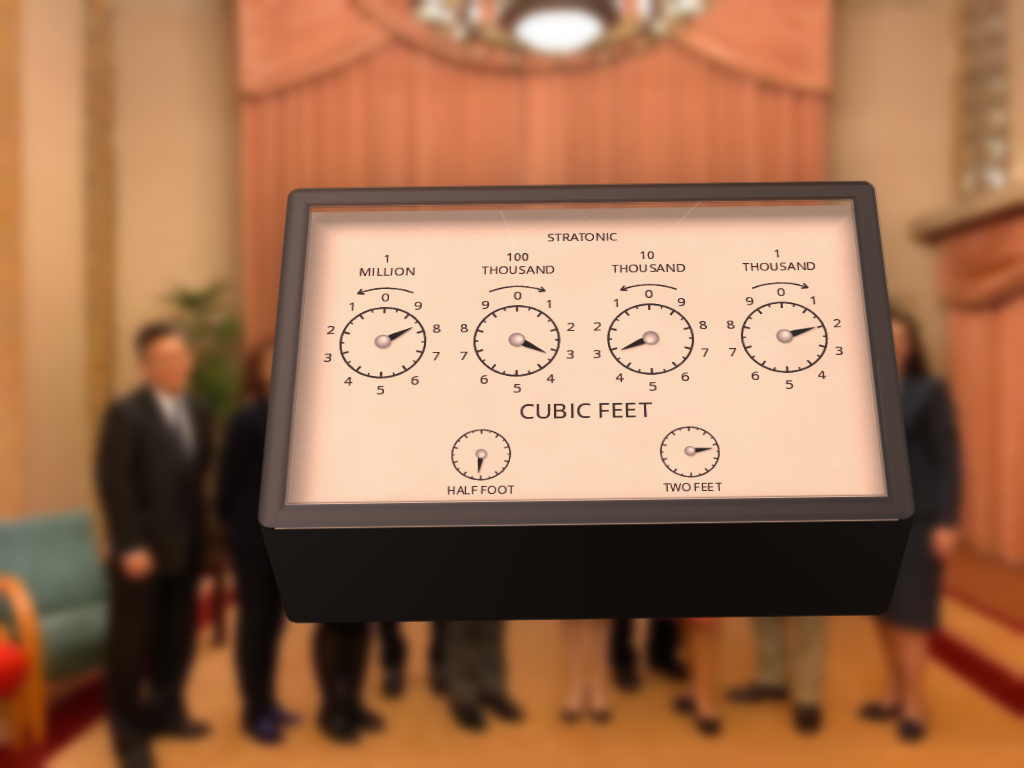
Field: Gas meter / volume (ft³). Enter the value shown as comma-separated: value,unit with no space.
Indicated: 833200,ft³
